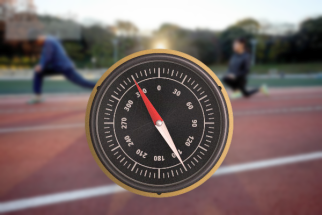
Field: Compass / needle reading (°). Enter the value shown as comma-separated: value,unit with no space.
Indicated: 330,°
